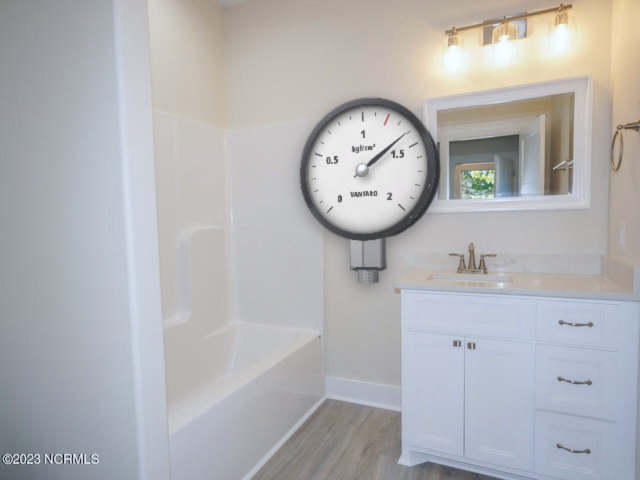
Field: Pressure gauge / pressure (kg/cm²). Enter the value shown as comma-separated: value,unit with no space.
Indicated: 1.4,kg/cm²
